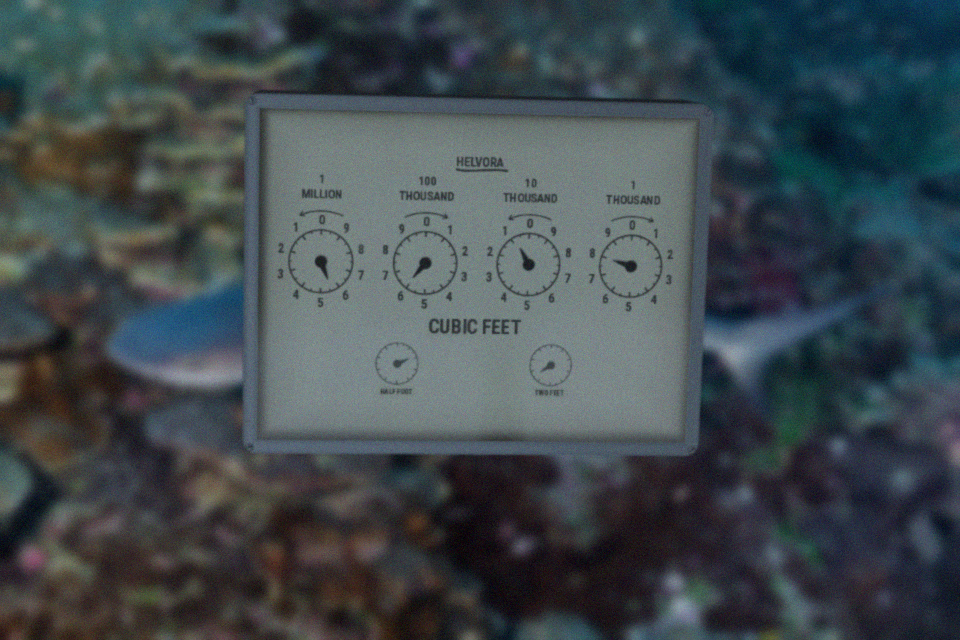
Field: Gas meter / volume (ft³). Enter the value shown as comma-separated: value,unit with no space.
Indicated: 560800,ft³
